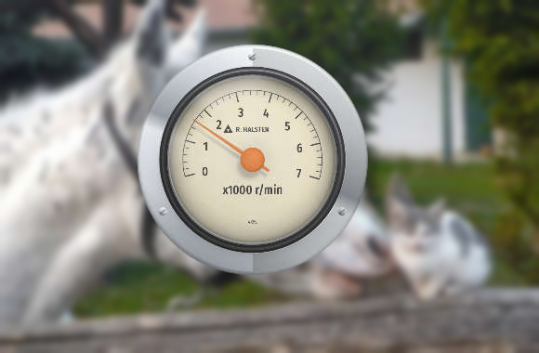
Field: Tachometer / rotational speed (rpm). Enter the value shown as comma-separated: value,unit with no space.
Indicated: 1600,rpm
